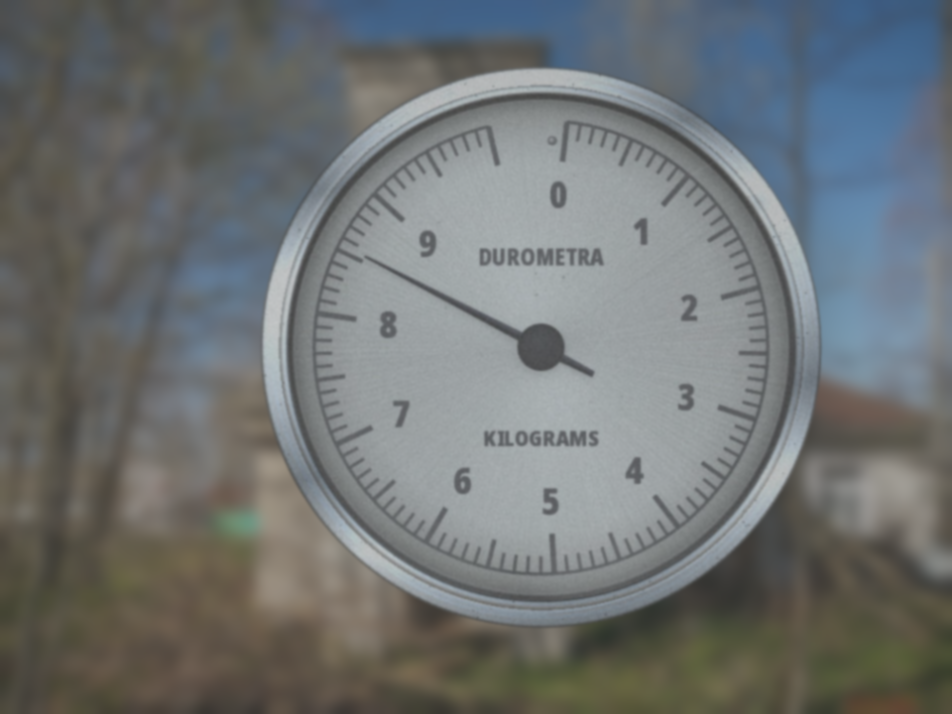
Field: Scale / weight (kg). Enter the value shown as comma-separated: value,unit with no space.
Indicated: 8.55,kg
